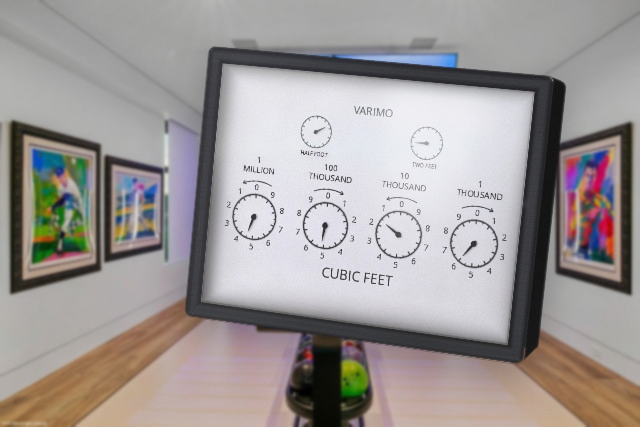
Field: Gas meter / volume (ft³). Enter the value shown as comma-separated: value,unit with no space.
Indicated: 451600,ft³
